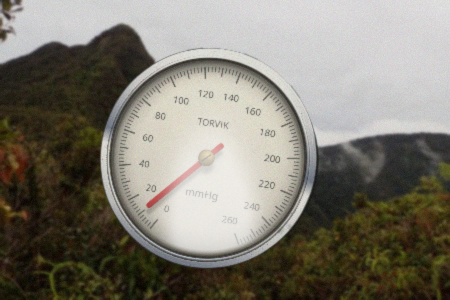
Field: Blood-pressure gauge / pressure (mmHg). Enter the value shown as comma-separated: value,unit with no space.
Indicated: 10,mmHg
